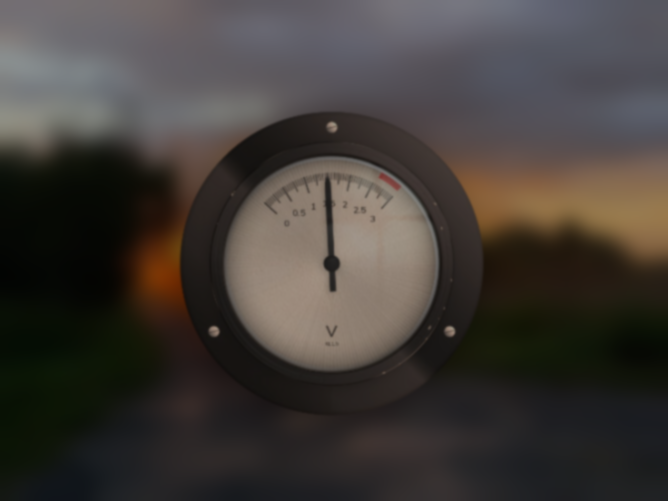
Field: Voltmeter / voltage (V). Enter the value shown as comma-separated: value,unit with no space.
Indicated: 1.5,V
